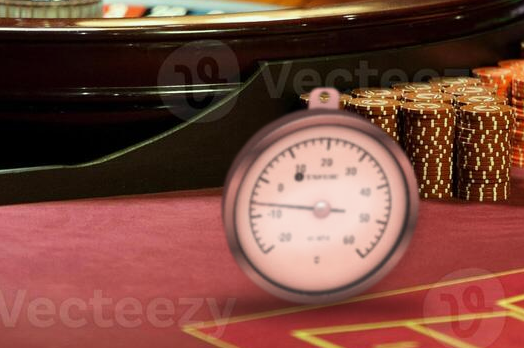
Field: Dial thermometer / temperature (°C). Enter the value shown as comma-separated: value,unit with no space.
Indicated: -6,°C
